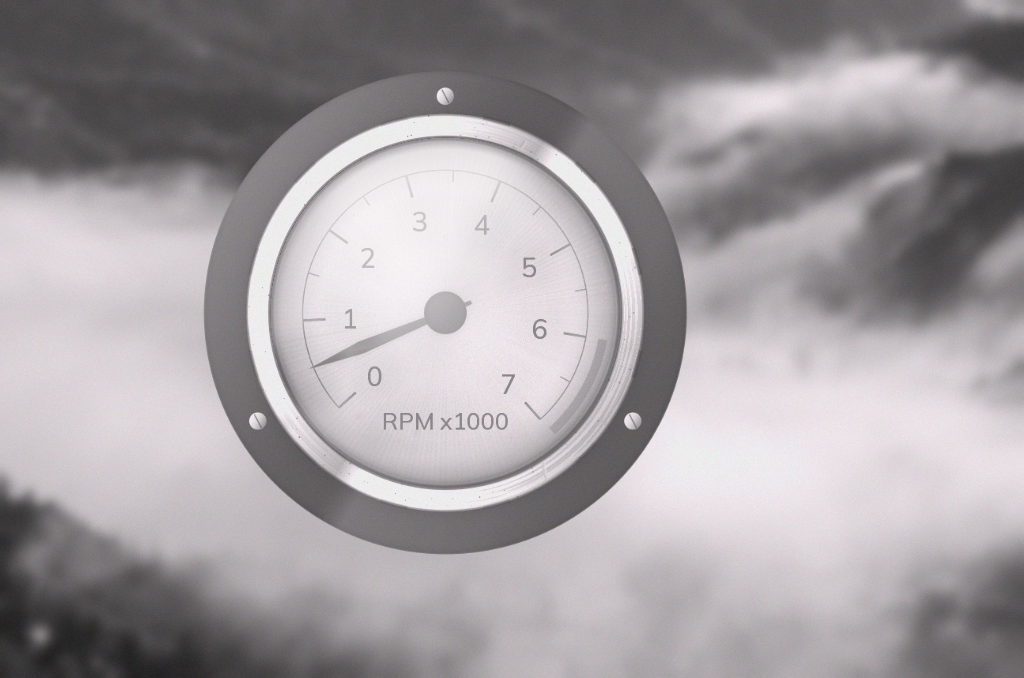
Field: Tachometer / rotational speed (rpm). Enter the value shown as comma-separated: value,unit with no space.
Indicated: 500,rpm
